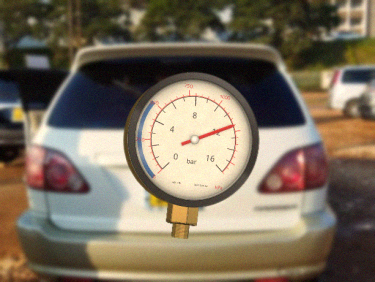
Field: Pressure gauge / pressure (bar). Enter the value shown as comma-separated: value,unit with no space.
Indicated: 12,bar
